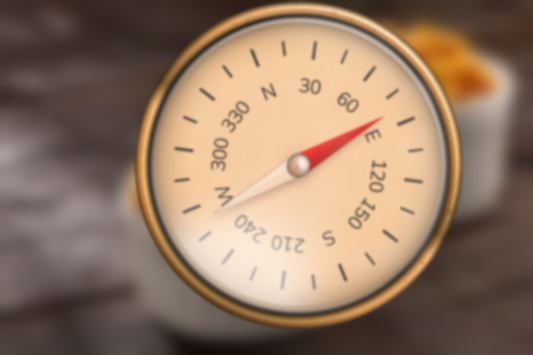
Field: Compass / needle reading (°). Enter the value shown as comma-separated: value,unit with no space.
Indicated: 82.5,°
